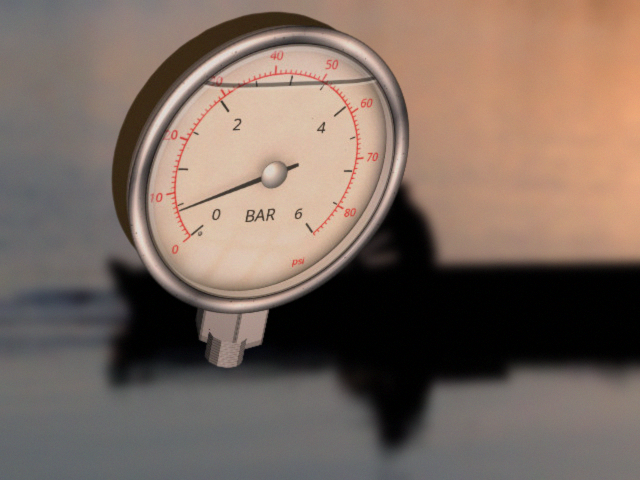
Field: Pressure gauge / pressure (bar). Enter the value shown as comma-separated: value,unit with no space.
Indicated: 0.5,bar
